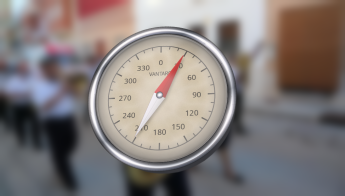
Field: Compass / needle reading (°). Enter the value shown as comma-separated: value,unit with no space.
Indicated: 30,°
